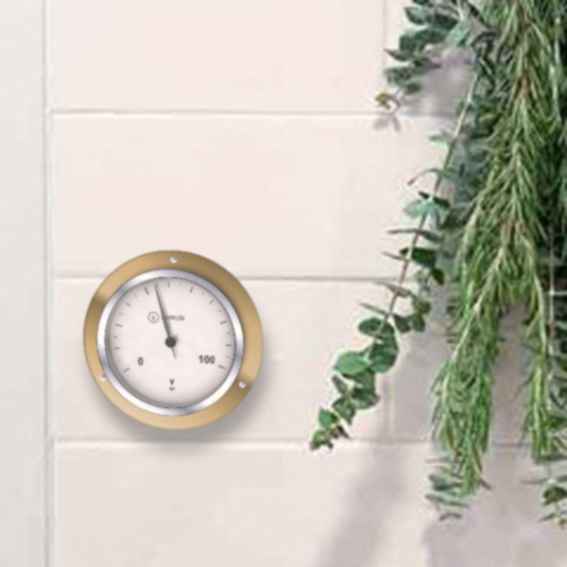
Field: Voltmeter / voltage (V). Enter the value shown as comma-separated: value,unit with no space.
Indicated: 45,V
